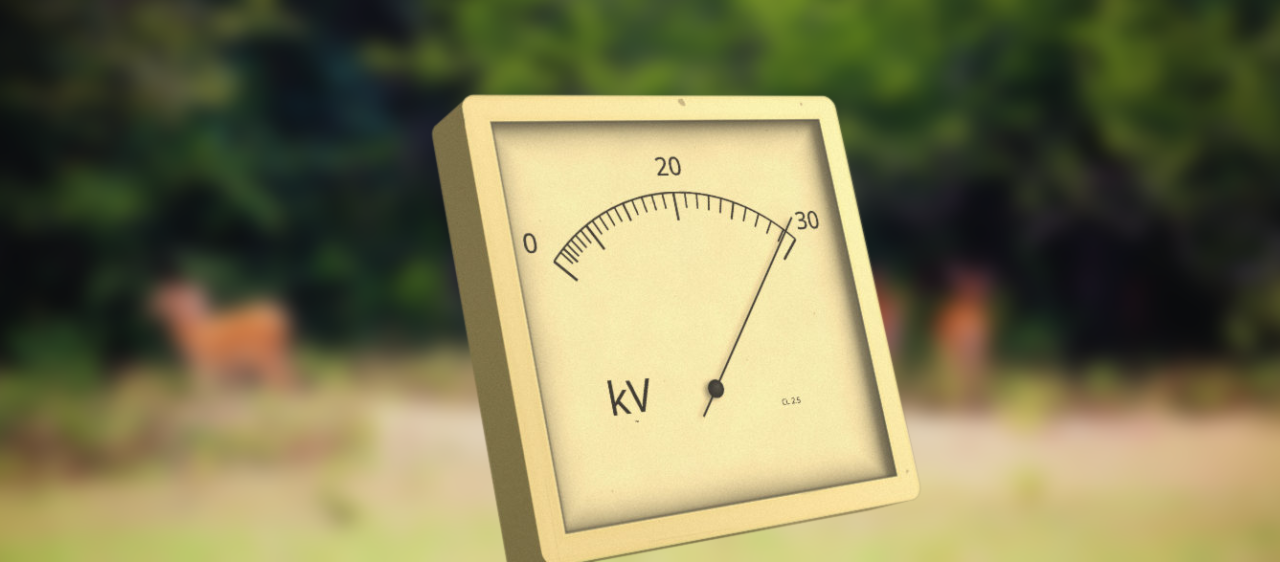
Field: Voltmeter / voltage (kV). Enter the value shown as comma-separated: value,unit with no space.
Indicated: 29,kV
